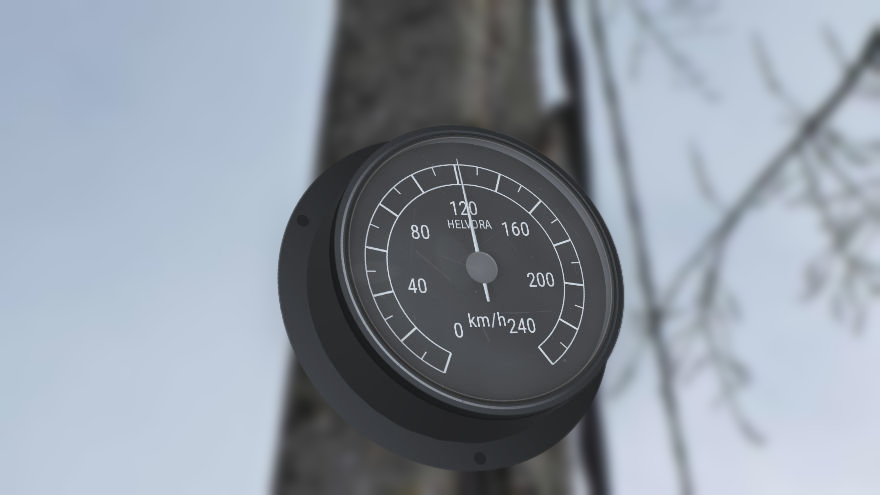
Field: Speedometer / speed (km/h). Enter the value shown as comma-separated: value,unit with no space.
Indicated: 120,km/h
